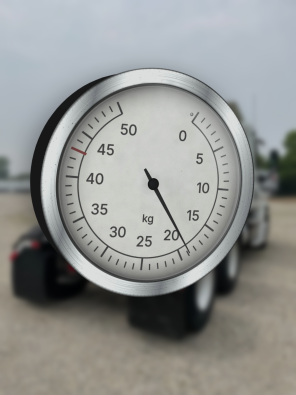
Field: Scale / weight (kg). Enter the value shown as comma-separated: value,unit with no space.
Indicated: 19,kg
